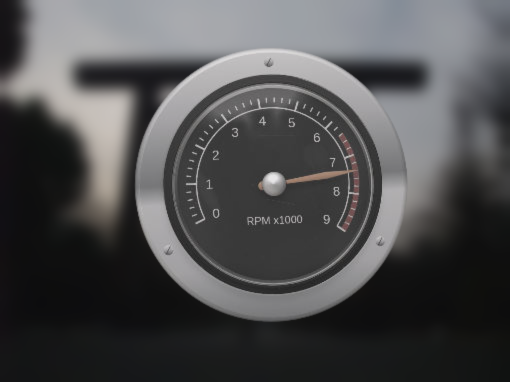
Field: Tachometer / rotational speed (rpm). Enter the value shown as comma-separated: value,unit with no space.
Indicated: 7400,rpm
